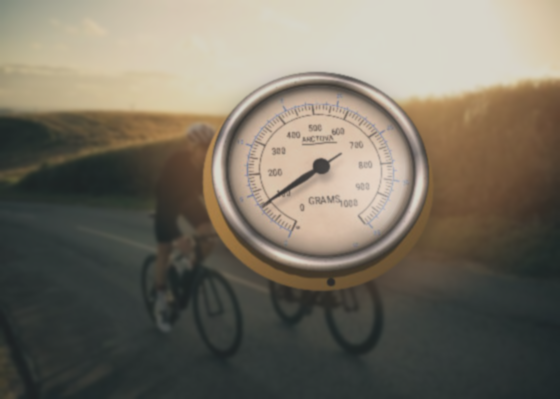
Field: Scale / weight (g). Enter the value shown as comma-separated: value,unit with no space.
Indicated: 100,g
